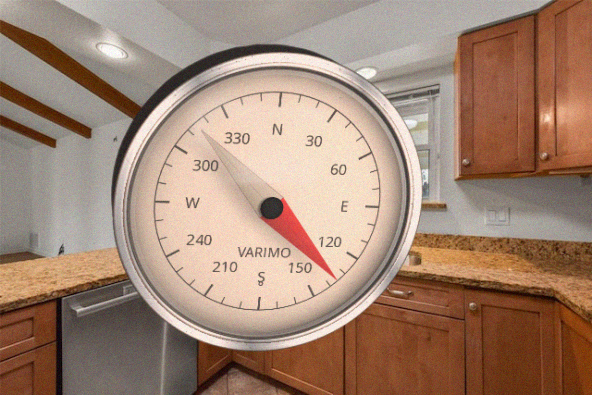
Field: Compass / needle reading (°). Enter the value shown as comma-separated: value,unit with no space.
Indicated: 135,°
